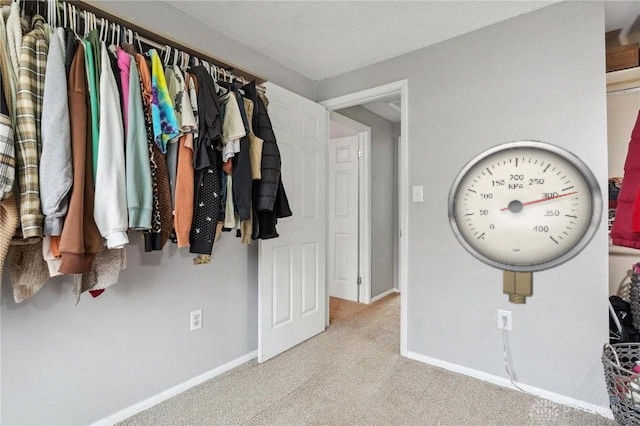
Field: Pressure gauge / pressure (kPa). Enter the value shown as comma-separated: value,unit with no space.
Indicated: 310,kPa
